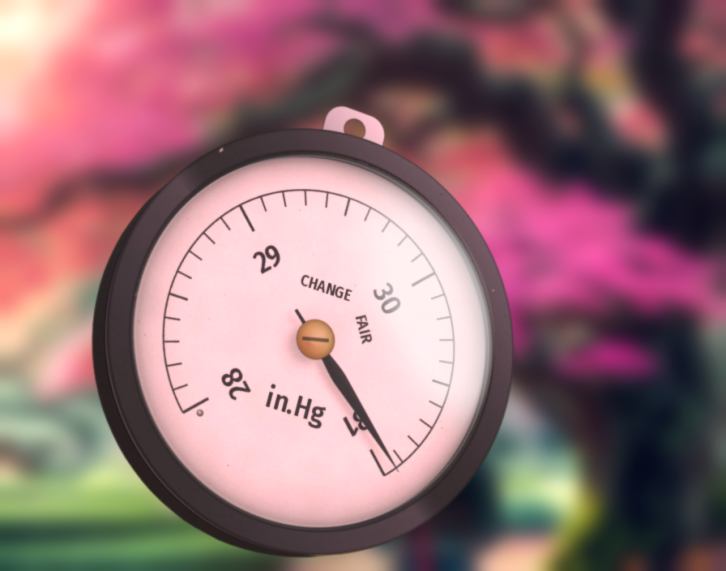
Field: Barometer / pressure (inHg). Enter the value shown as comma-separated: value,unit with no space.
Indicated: 30.95,inHg
